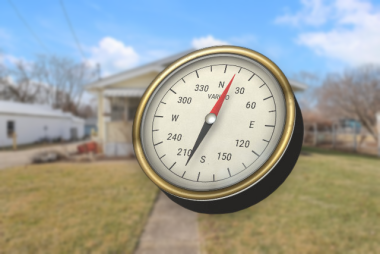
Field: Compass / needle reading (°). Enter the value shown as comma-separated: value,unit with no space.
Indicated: 15,°
